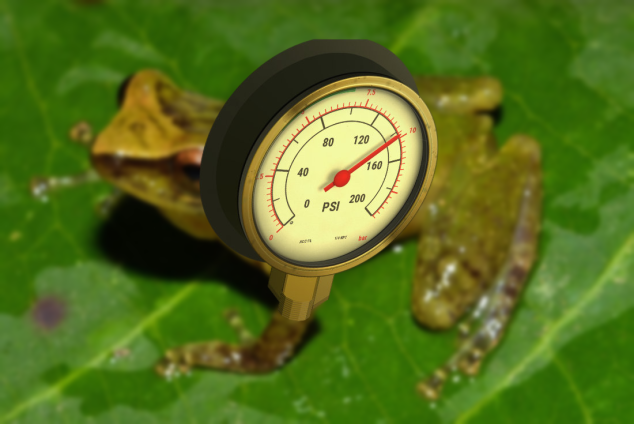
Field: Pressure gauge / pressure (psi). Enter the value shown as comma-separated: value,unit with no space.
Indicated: 140,psi
